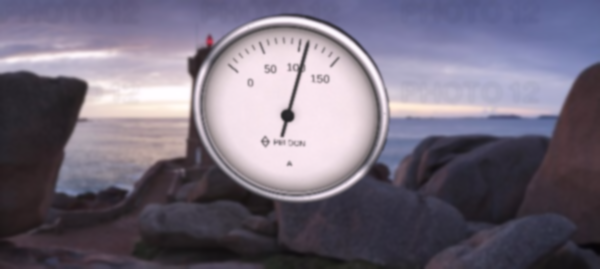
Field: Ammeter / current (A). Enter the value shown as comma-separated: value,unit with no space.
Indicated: 110,A
